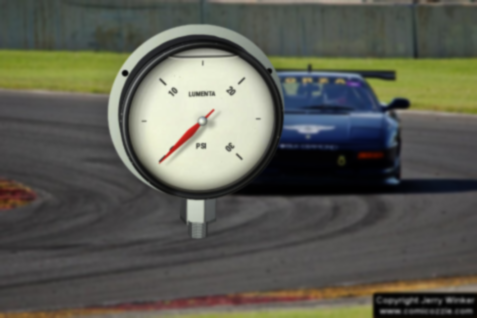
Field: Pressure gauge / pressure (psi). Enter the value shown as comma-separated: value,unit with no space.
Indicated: 0,psi
